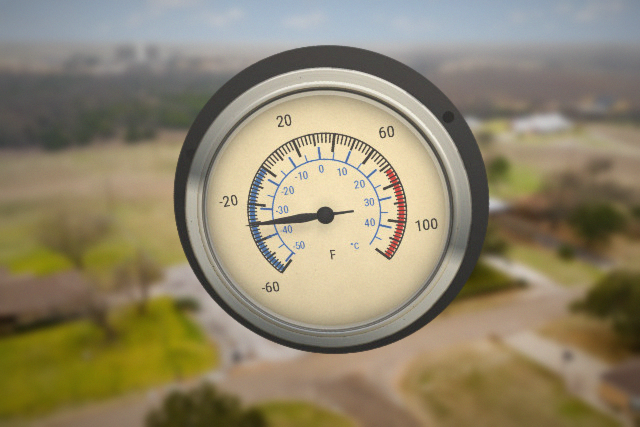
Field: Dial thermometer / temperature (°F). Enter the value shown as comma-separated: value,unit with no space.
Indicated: -30,°F
